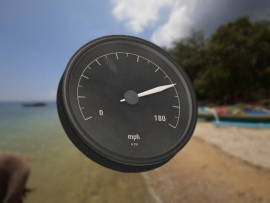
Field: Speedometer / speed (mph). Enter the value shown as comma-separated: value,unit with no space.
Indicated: 140,mph
